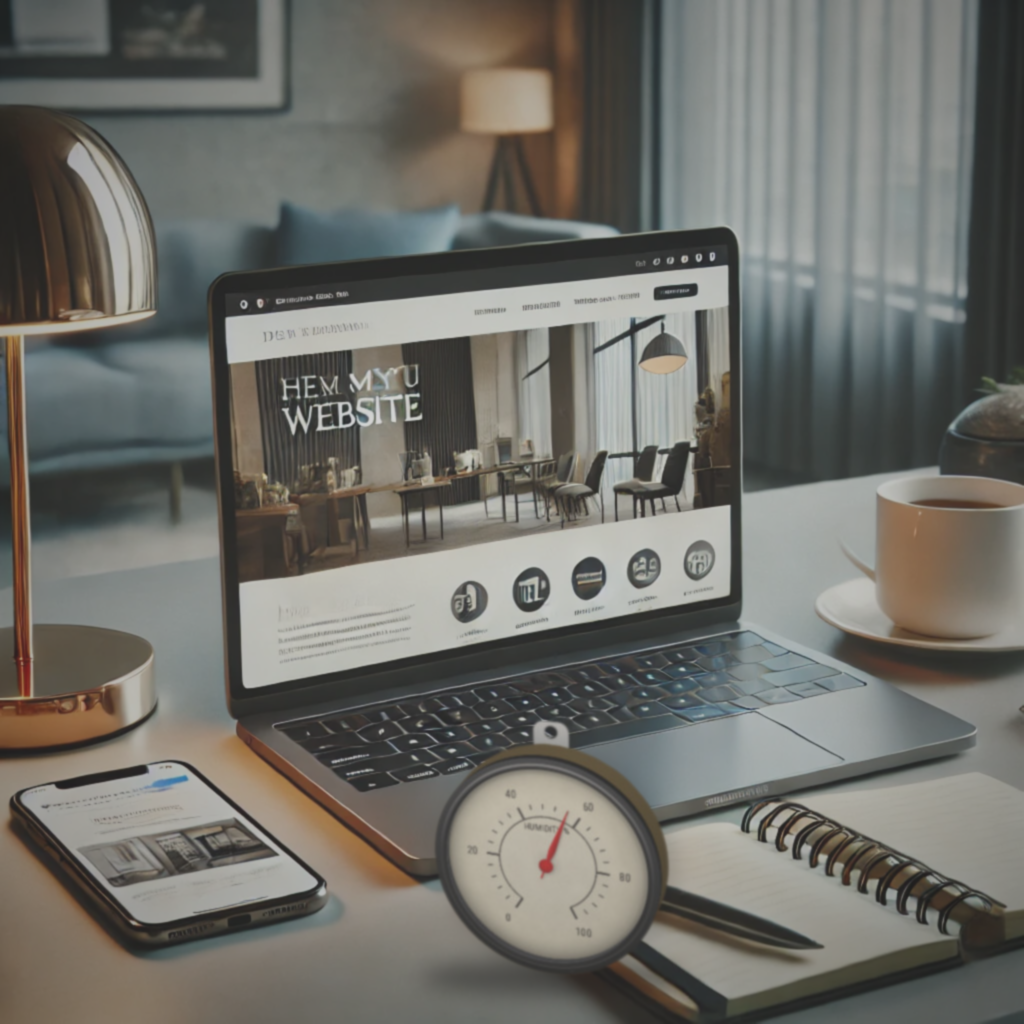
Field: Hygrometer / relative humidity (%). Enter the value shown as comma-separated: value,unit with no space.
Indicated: 56,%
